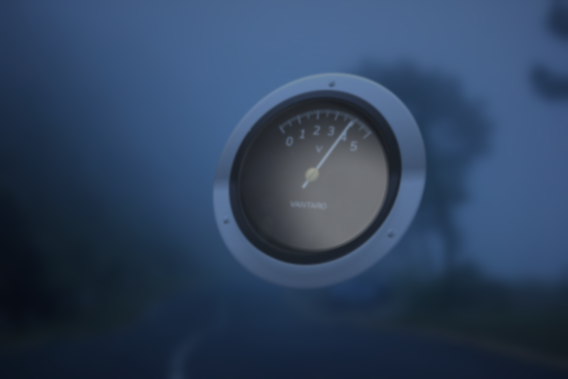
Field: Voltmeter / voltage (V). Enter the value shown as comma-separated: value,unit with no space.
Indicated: 4,V
